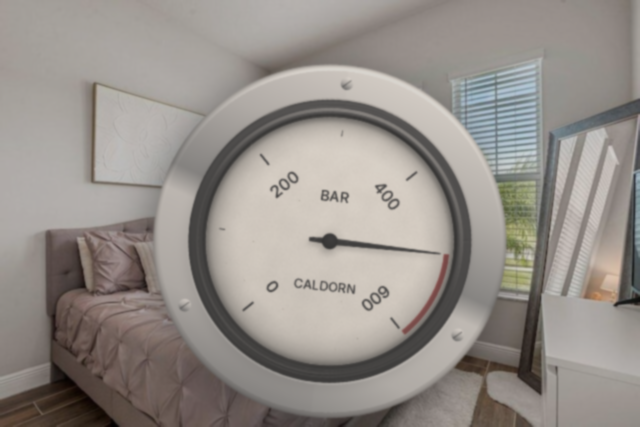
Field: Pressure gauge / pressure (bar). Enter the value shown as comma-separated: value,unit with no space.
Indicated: 500,bar
